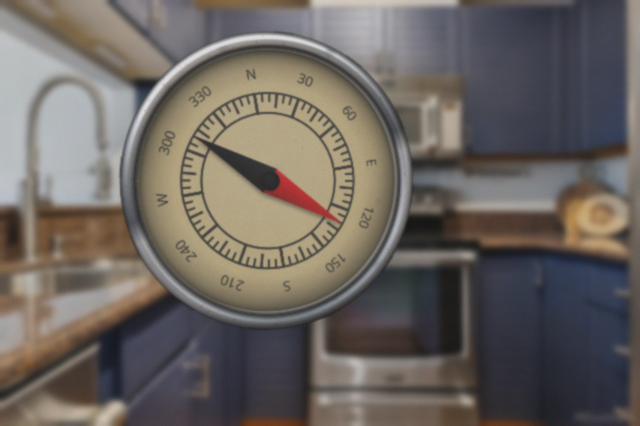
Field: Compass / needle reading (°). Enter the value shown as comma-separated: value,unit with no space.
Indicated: 130,°
